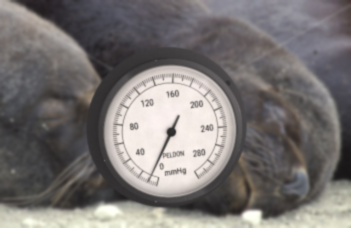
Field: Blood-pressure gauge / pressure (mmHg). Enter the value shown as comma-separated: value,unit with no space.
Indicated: 10,mmHg
